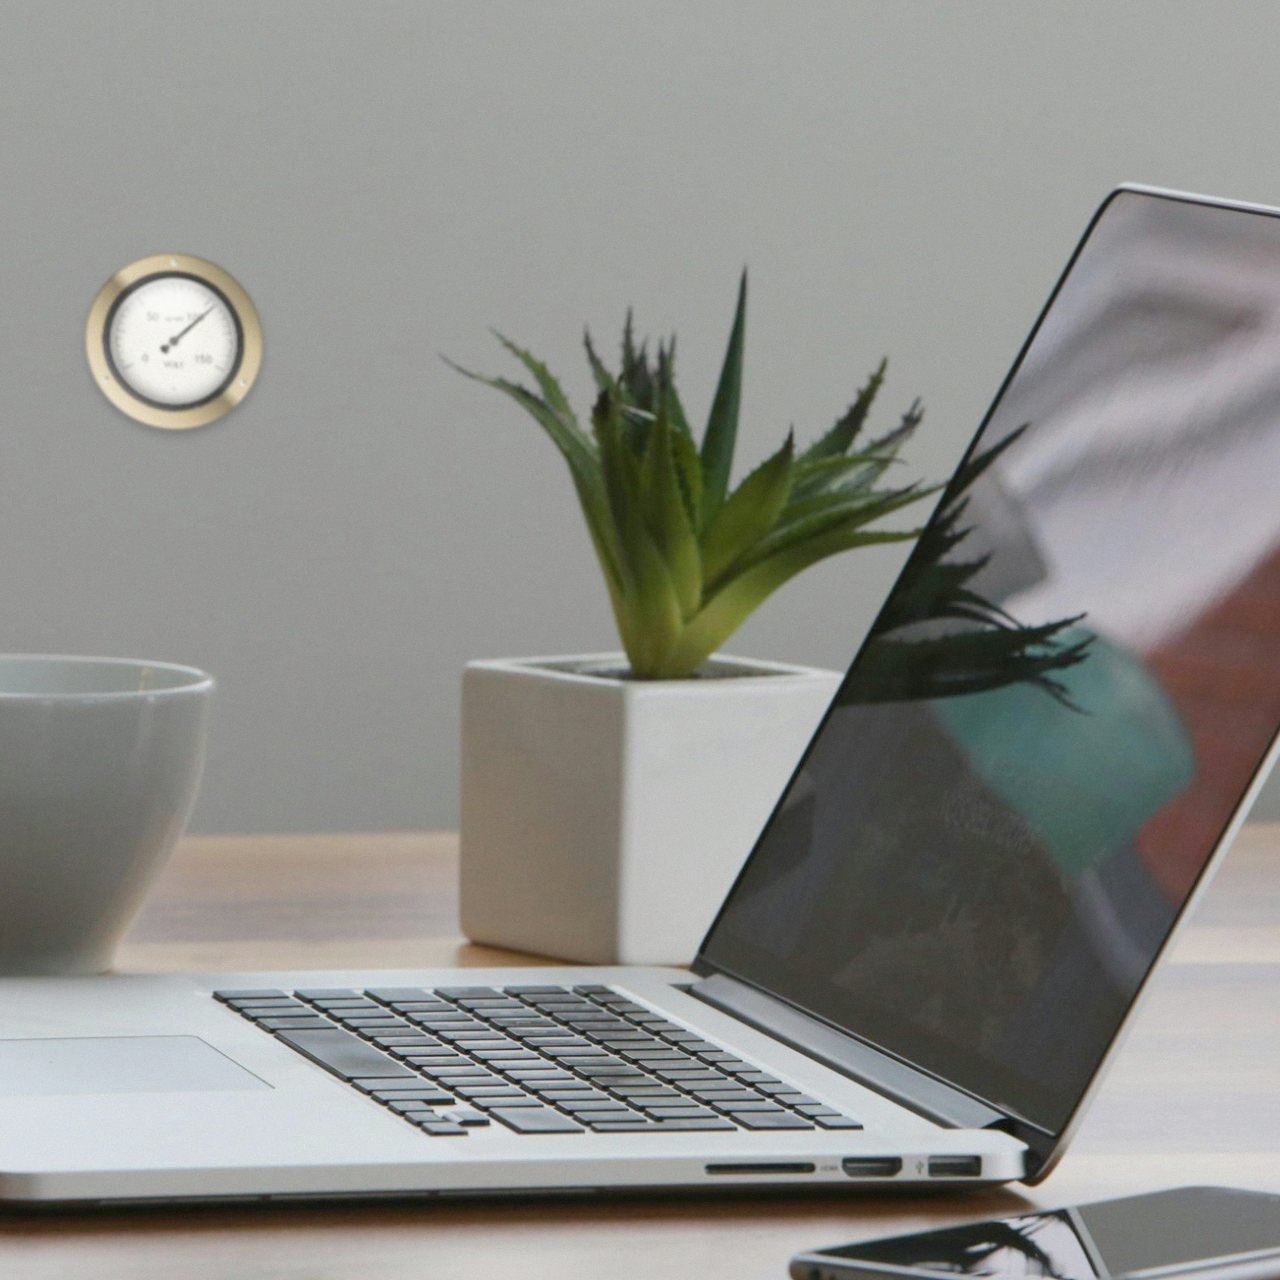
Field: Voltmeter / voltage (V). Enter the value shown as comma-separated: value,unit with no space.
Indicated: 105,V
